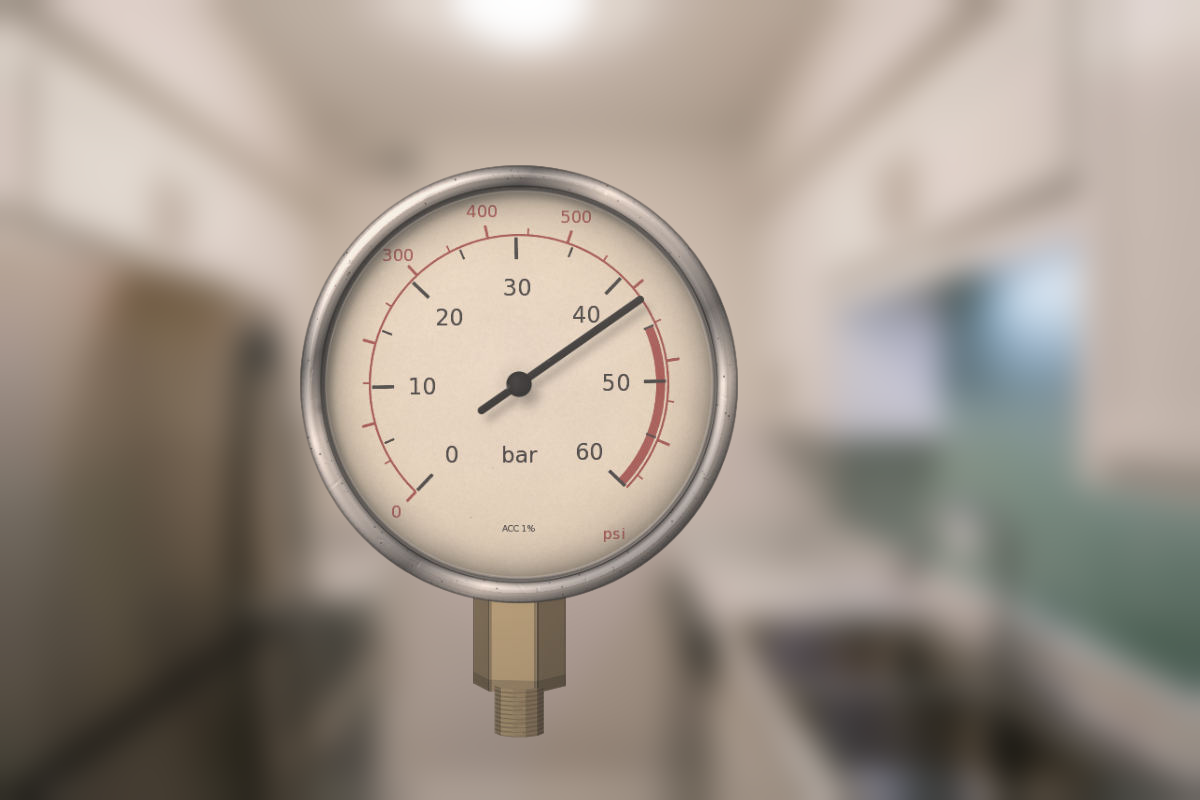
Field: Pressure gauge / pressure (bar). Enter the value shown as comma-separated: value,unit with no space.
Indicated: 42.5,bar
